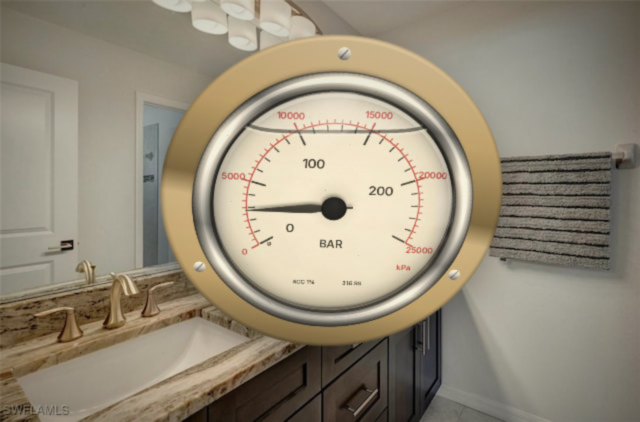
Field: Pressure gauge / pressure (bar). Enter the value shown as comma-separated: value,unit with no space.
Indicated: 30,bar
